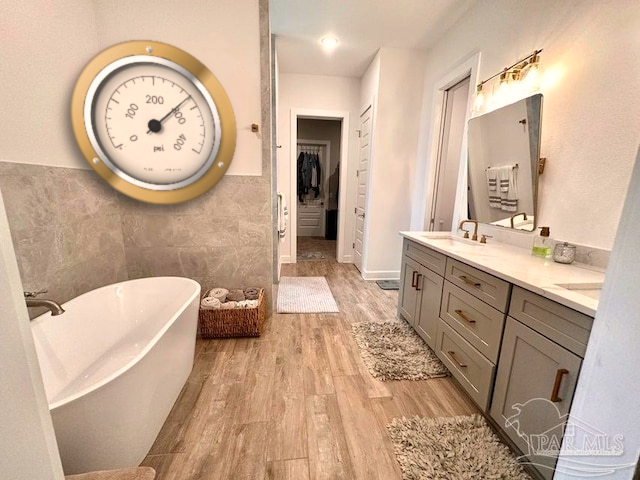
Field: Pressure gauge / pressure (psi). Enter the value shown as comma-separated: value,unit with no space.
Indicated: 280,psi
